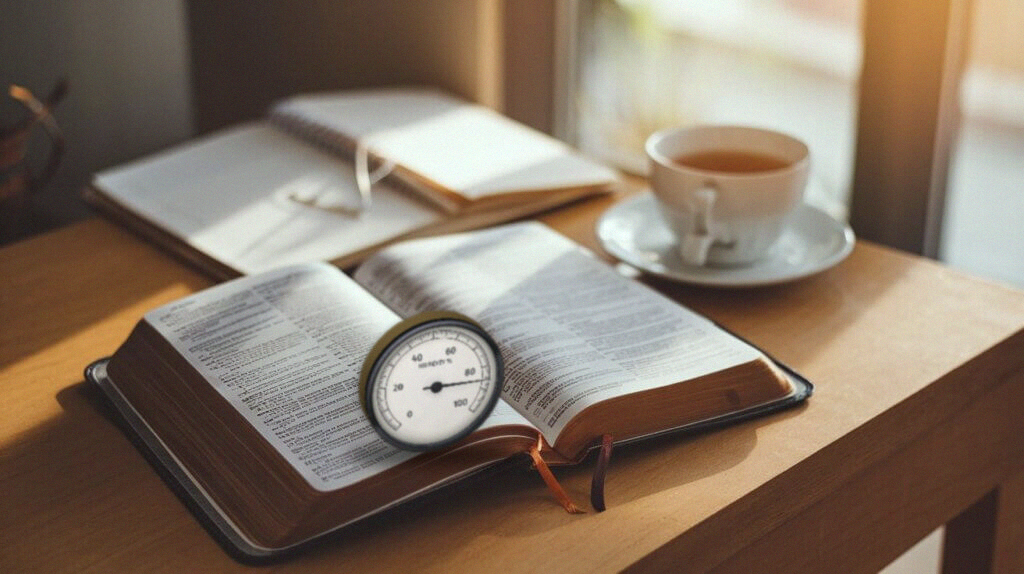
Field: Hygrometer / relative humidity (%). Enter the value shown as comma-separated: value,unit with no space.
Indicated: 85,%
